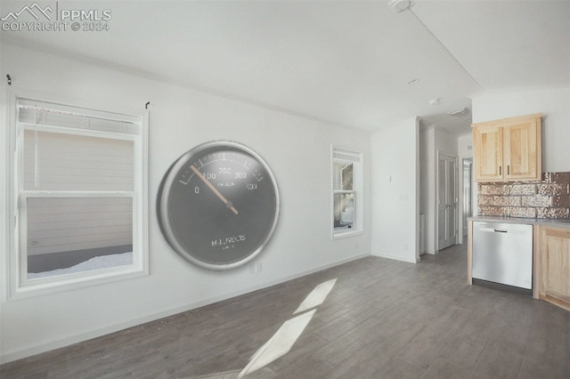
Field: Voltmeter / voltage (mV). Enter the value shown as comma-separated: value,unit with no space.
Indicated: 60,mV
